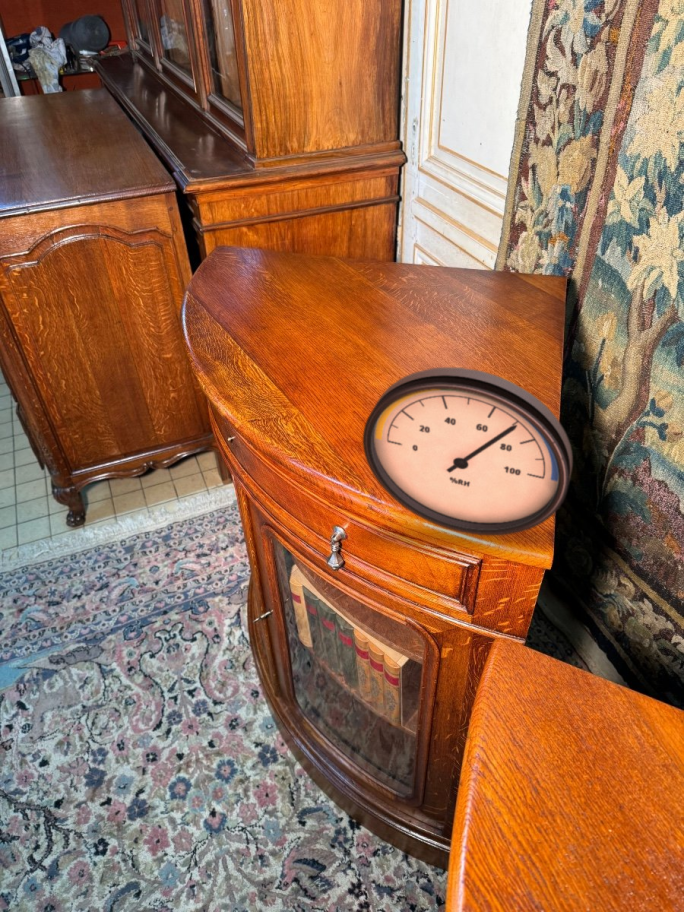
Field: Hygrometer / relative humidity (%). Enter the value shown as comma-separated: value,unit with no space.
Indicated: 70,%
